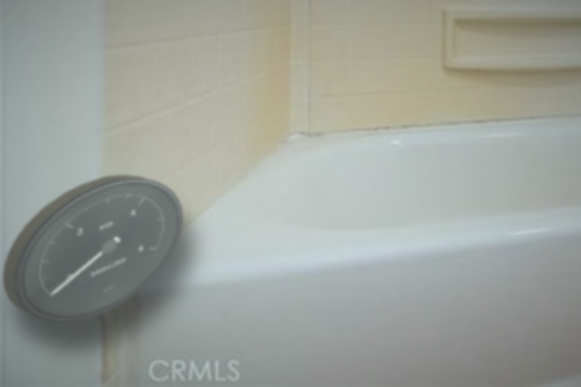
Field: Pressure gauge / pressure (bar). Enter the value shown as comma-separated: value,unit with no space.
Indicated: 0,bar
